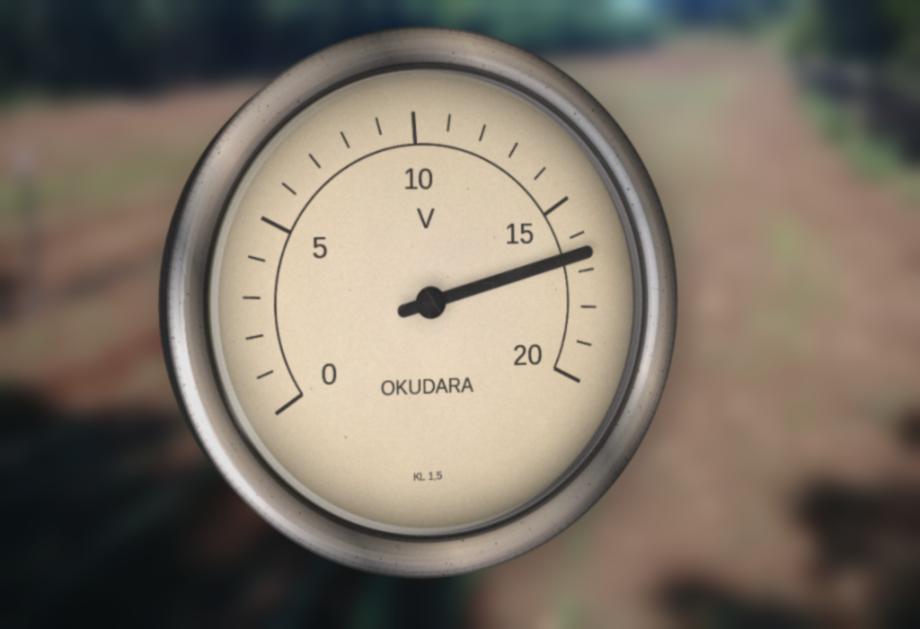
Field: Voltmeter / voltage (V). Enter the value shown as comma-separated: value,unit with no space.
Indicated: 16.5,V
